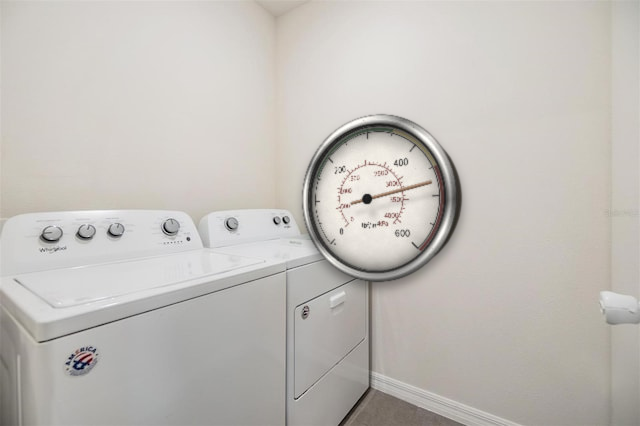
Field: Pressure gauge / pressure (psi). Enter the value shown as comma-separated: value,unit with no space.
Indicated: 475,psi
